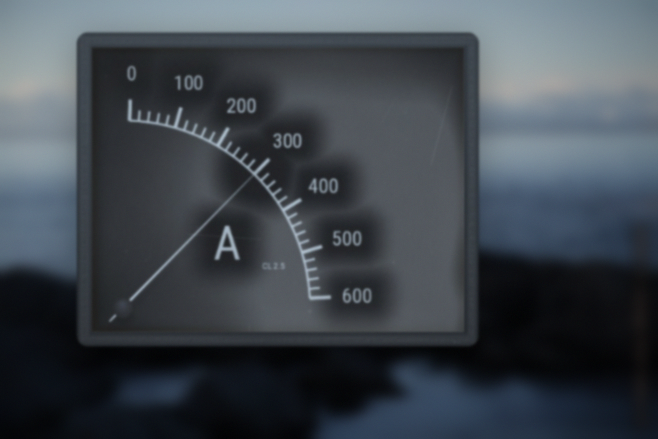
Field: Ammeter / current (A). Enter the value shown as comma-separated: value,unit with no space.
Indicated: 300,A
